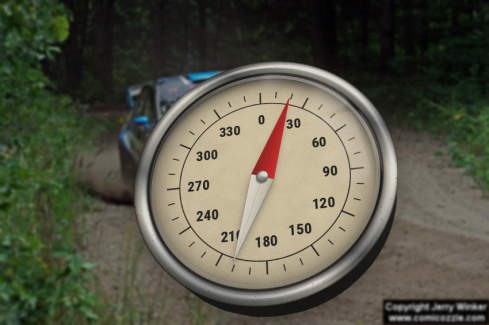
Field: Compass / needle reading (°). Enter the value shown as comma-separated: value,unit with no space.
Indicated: 20,°
